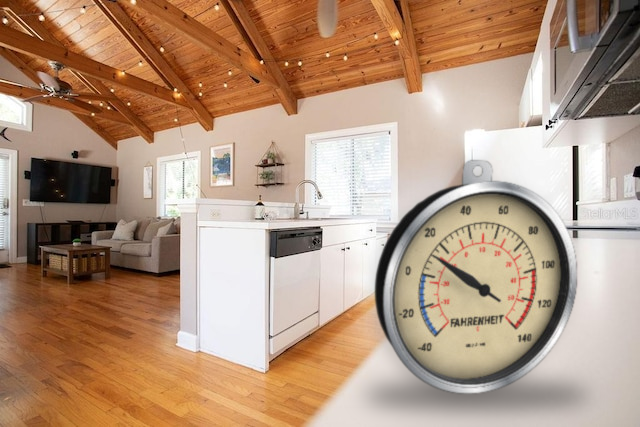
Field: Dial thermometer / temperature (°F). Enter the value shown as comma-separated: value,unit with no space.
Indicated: 12,°F
